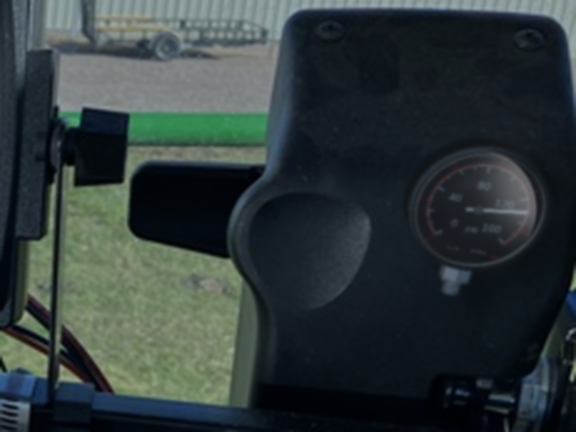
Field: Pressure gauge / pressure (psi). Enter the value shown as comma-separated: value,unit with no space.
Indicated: 130,psi
